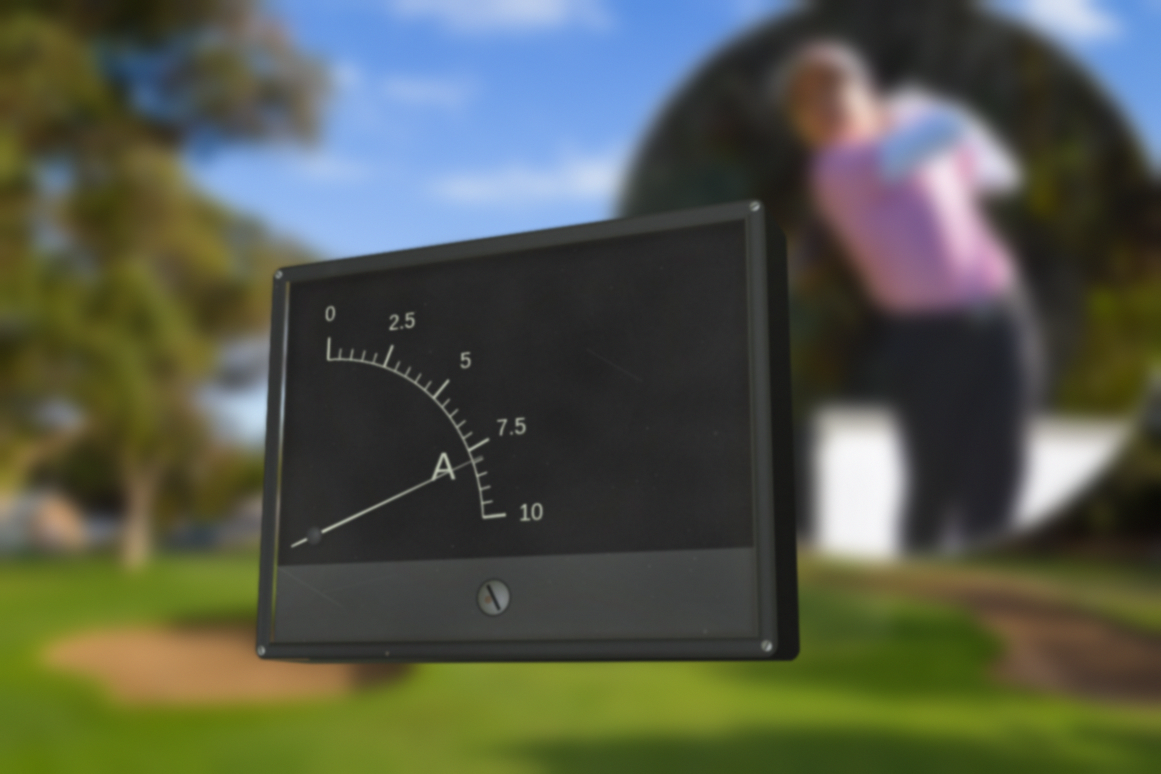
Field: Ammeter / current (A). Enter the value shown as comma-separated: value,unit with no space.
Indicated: 8,A
